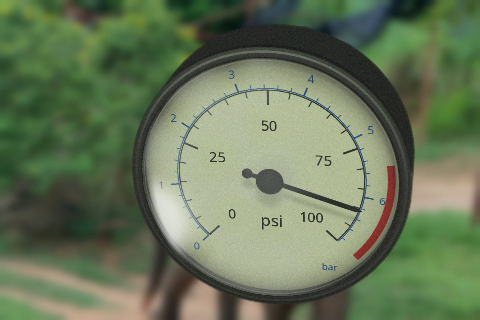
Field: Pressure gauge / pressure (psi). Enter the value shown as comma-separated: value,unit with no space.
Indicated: 90,psi
